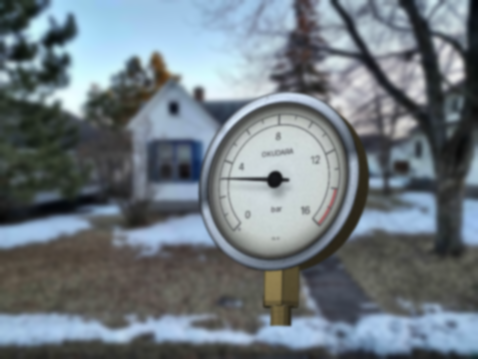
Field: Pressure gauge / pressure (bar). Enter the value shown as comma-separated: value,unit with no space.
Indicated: 3,bar
